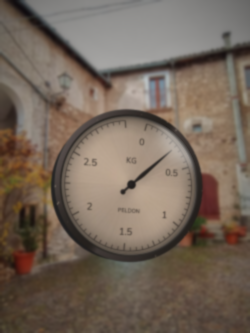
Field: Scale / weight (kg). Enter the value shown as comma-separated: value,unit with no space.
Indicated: 0.3,kg
